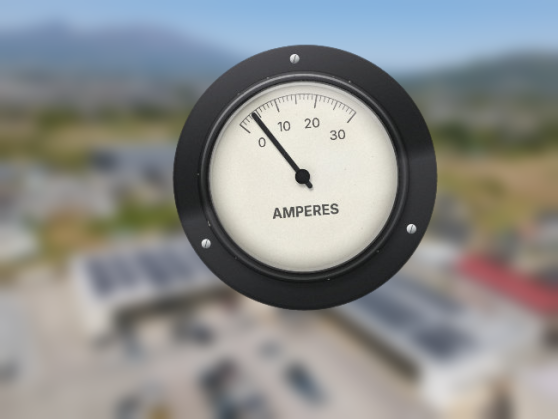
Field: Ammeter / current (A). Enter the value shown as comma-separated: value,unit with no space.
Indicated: 4,A
